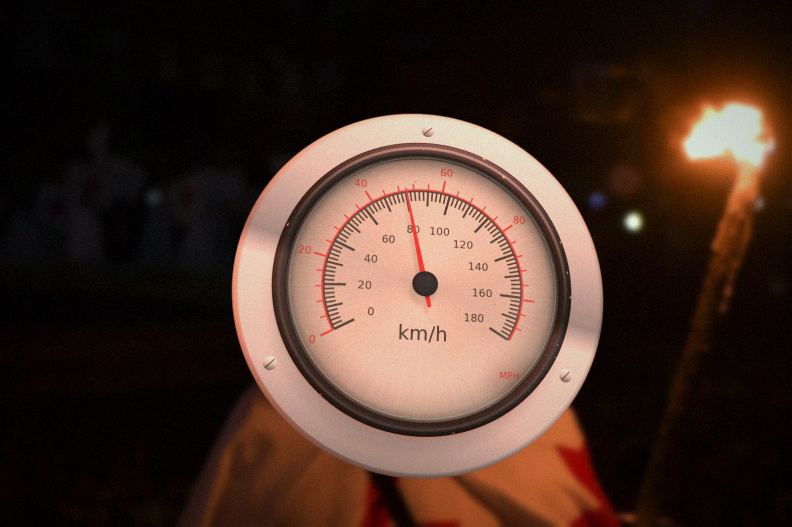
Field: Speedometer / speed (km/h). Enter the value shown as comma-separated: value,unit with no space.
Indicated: 80,km/h
